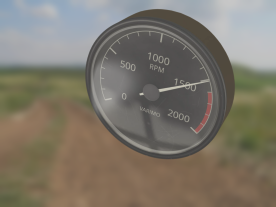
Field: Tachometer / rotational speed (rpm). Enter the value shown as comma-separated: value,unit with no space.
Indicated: 1500,rpm
